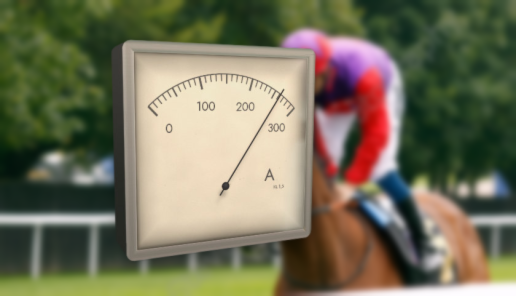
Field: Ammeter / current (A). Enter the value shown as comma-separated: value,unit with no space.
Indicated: 260,A
